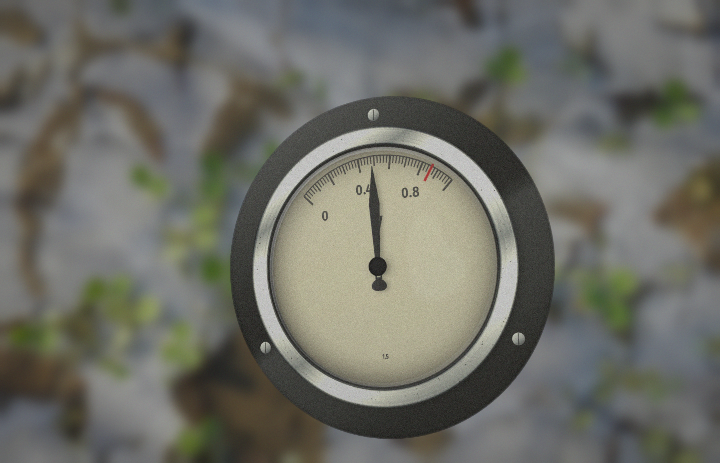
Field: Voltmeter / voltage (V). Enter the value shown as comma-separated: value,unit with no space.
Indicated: 0.5,V
